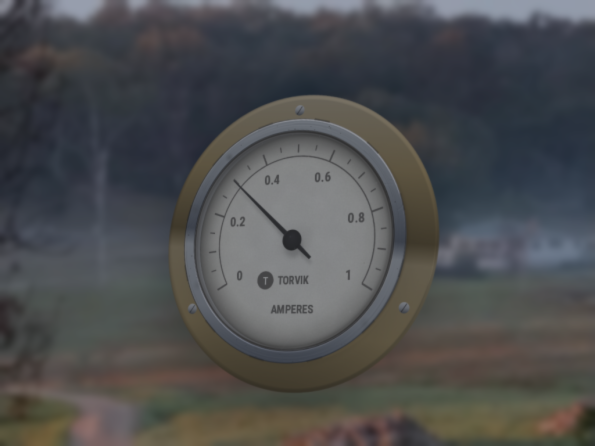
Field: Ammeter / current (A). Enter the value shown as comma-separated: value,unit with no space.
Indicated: 0.3,A
